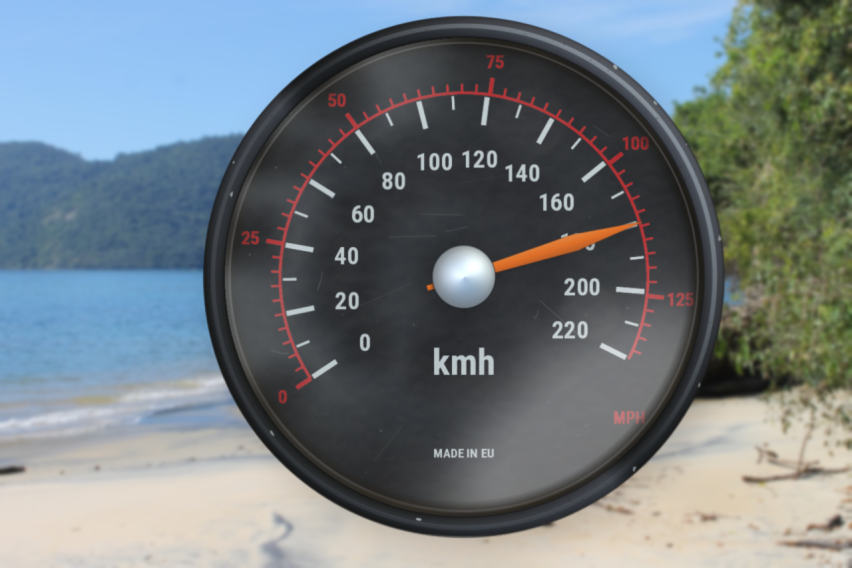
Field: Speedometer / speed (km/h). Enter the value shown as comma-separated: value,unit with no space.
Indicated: 180,km/h
